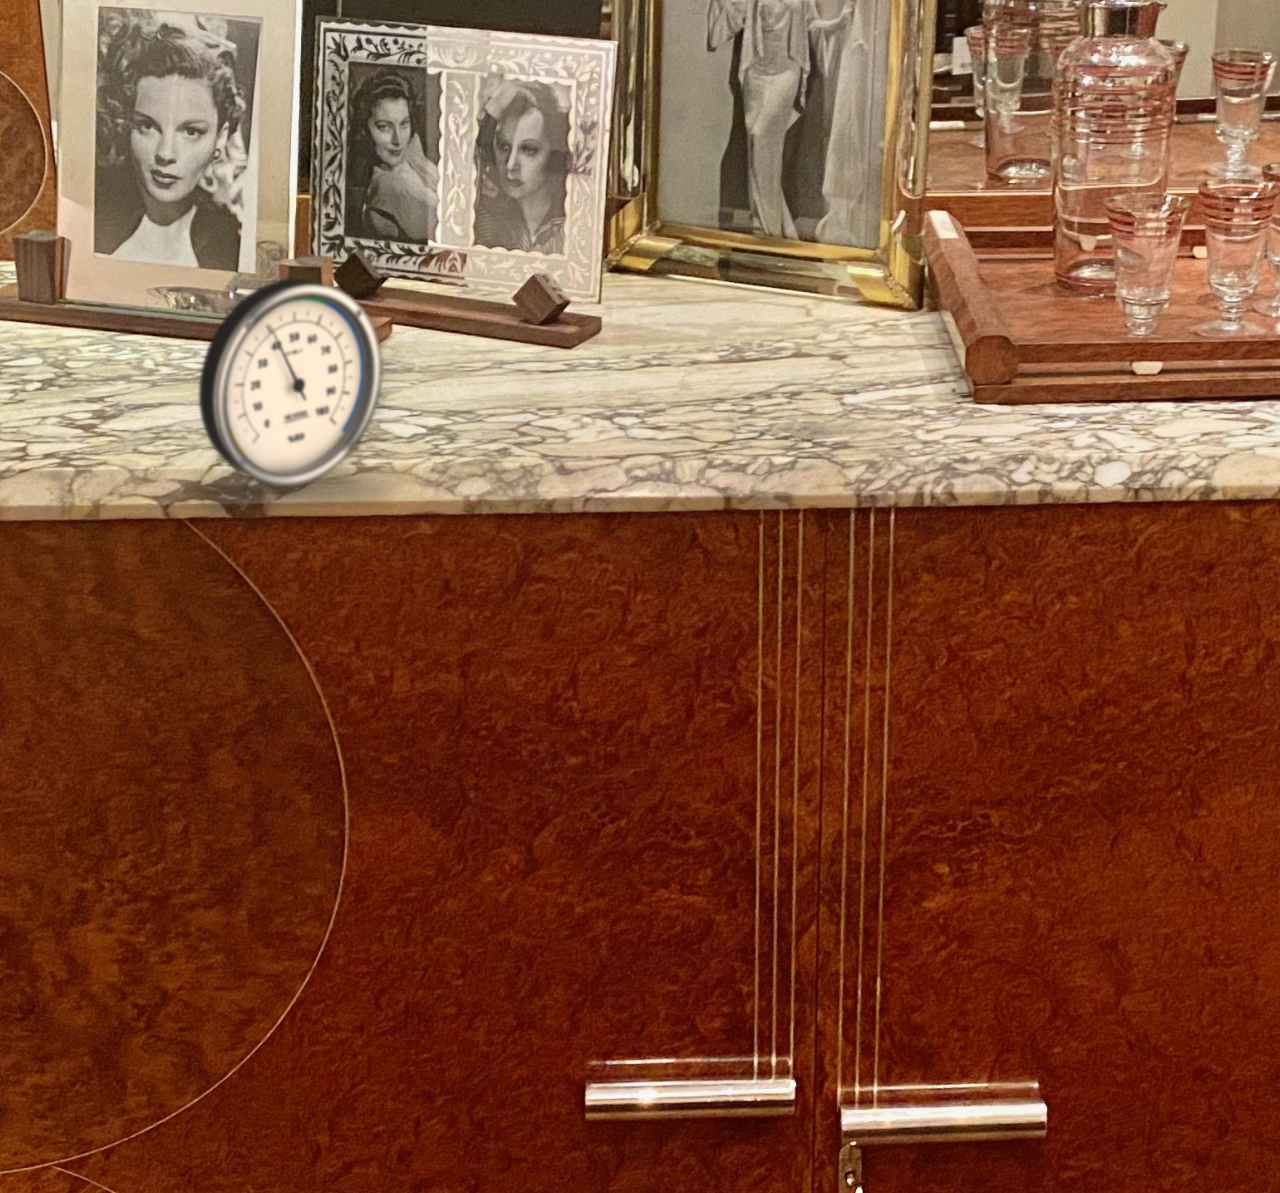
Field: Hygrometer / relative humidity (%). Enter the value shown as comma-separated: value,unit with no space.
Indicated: 40,%
